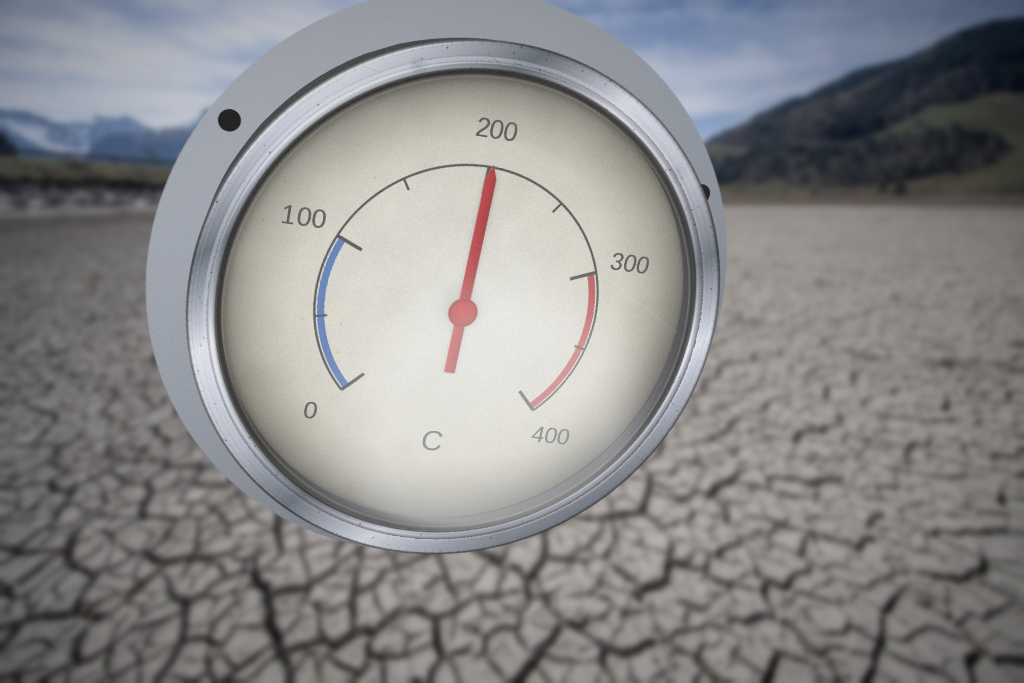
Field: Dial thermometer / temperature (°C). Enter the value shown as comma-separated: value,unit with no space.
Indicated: 200,°C
